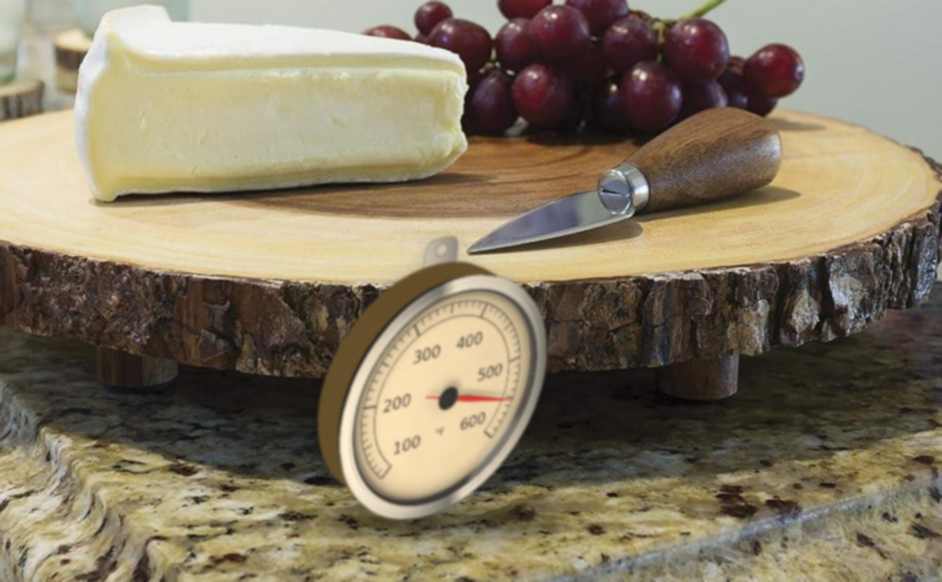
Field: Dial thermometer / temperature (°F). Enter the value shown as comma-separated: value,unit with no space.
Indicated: 550,°F
